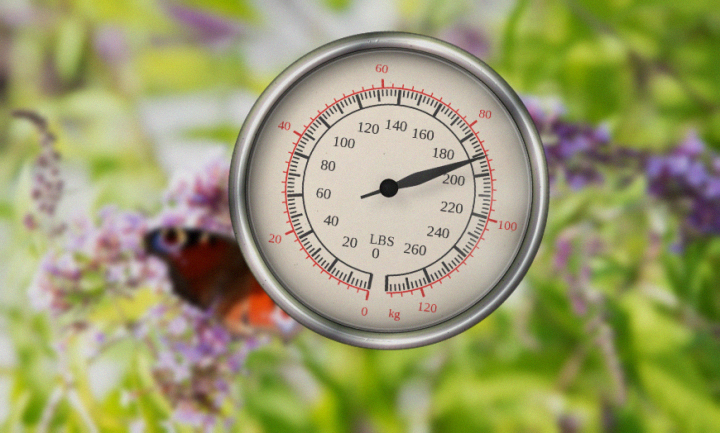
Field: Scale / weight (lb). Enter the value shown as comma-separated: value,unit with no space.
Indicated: 192,lb
